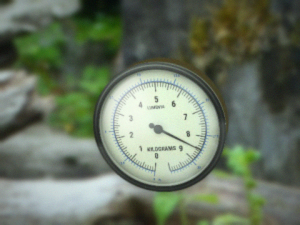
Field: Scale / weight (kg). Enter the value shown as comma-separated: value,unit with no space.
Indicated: 8.5,kg
